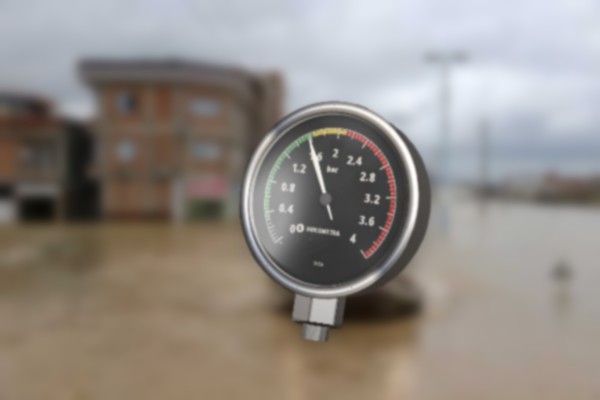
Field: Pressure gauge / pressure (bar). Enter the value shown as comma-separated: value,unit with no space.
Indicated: 1.6,bar
